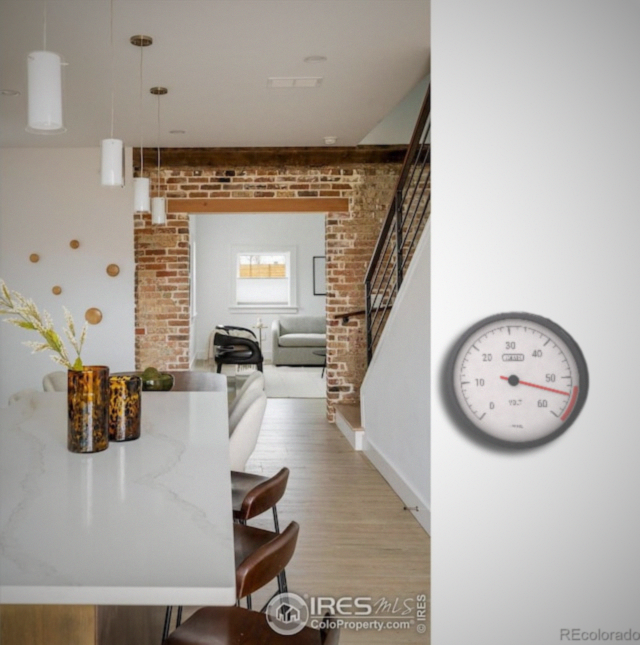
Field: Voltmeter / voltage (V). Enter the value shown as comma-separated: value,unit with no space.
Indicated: 54,V
